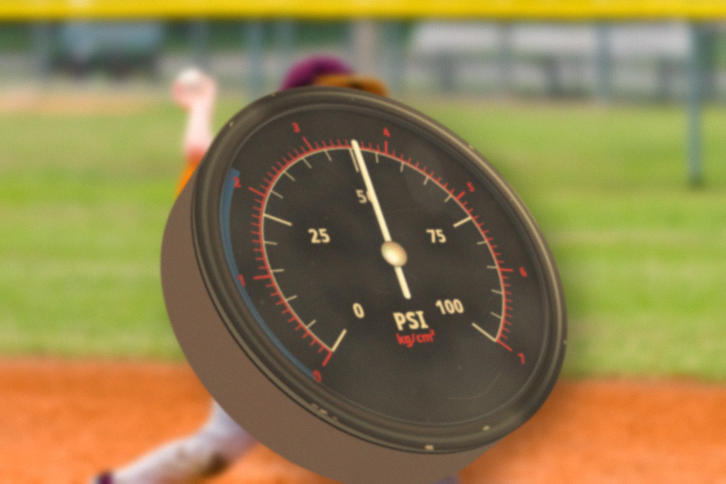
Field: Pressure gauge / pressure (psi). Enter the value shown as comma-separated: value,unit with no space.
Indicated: 50,psi
